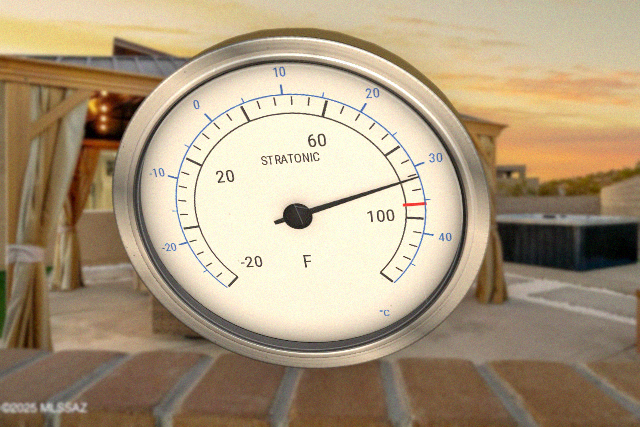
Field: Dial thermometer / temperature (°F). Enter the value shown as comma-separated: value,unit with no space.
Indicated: 88,°F
